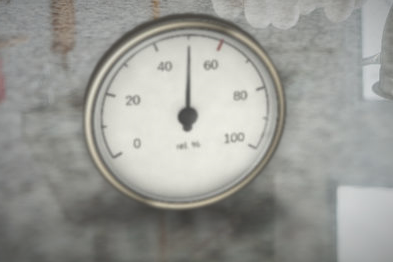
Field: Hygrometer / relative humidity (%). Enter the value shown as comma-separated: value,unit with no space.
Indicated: 50,%
